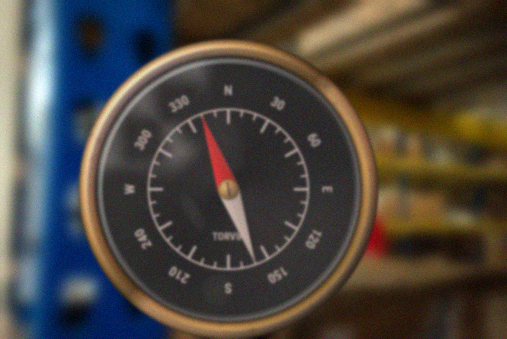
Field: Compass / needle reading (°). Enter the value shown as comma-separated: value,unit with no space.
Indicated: 340,°
